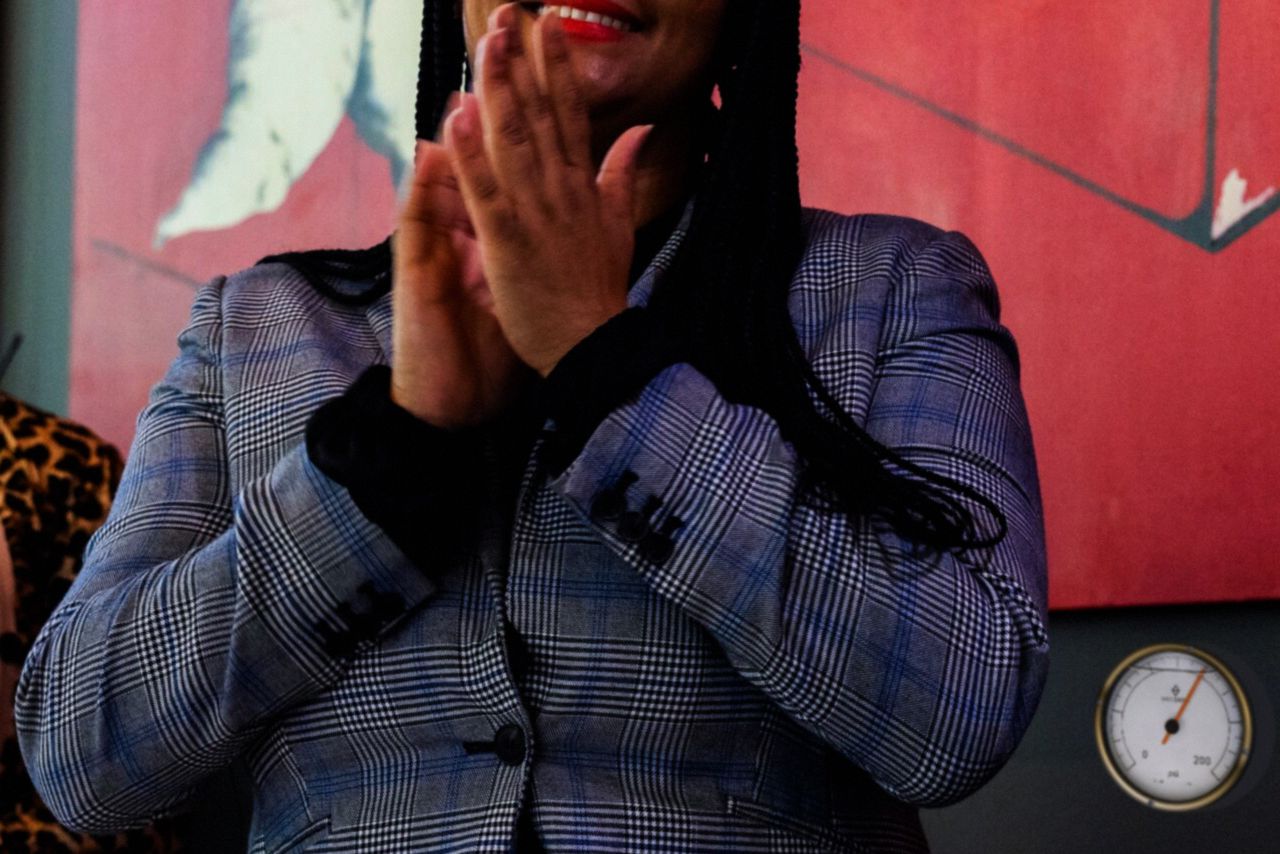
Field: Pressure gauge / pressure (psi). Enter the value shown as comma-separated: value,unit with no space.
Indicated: 120,psi
